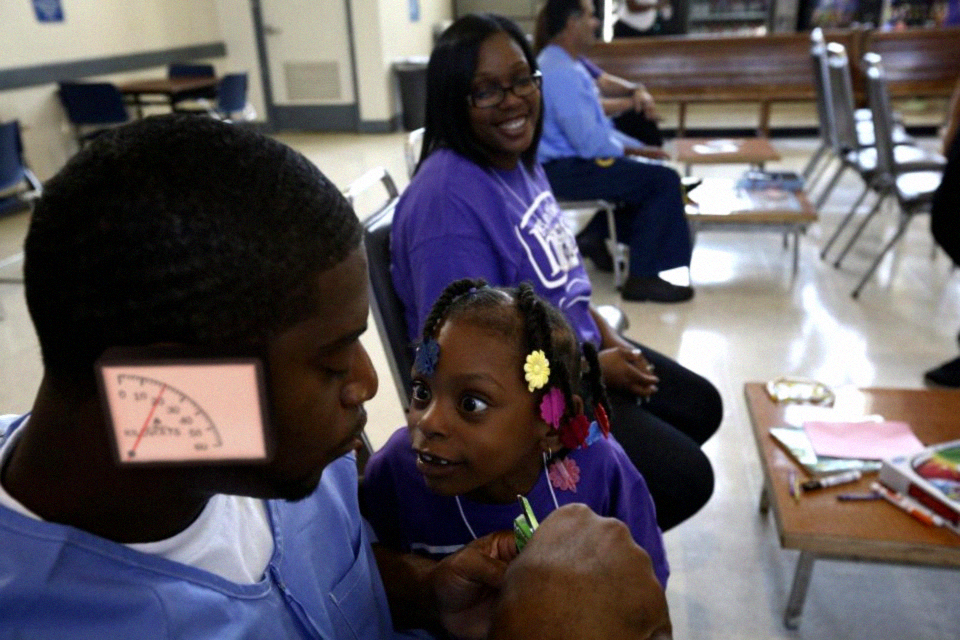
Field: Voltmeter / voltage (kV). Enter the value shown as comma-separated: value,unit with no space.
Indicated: 20,kV
